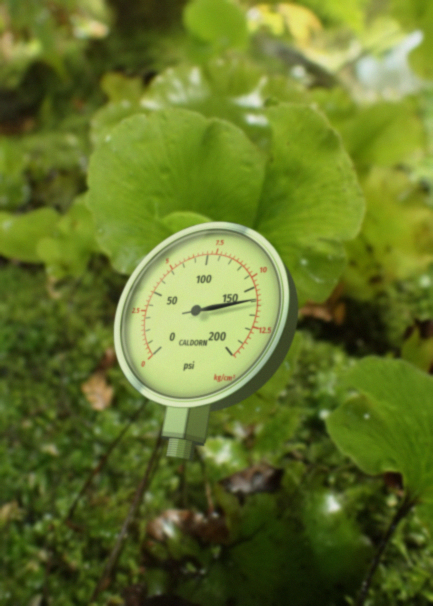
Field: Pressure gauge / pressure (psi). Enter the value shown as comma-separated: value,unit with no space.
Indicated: 160,psi
